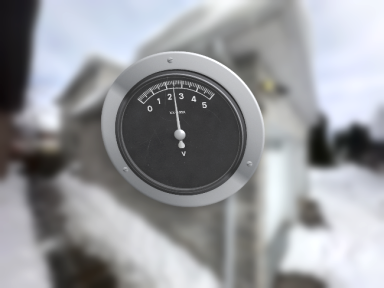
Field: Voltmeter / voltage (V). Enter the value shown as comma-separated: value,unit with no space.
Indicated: 2.5,V
